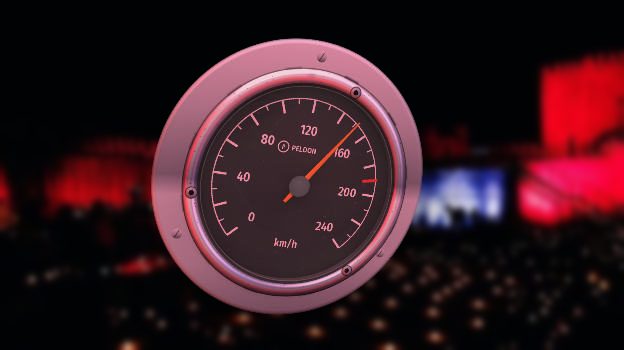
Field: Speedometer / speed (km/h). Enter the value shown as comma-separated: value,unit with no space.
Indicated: 150,km/h
